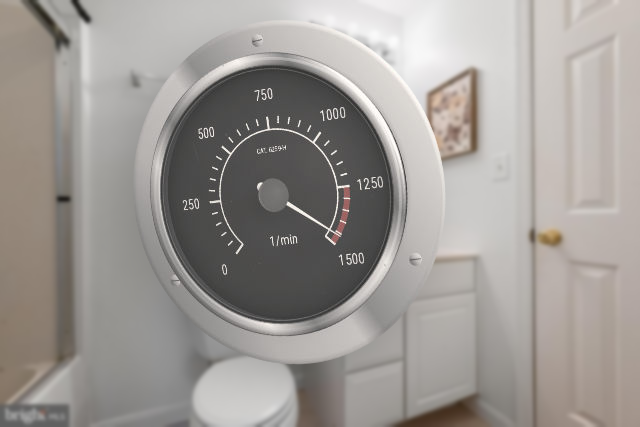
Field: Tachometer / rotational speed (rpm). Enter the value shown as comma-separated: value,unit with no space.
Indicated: 1450,rpm
